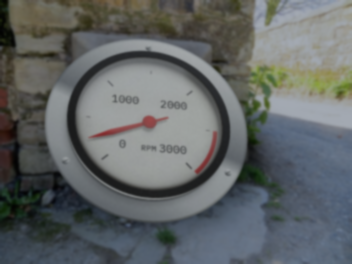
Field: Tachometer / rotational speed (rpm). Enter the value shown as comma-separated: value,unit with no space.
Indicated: 250,rpm
